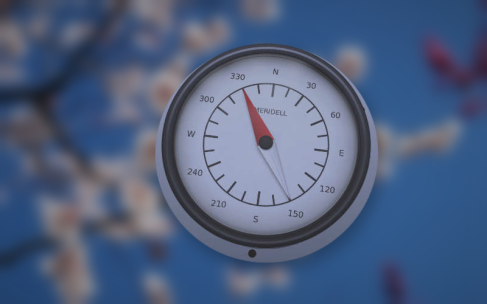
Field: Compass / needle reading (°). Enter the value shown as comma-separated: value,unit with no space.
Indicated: 330,°
